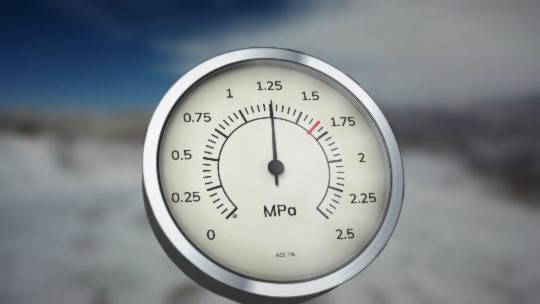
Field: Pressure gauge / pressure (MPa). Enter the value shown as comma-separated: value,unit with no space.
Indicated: 1.25,MPa
